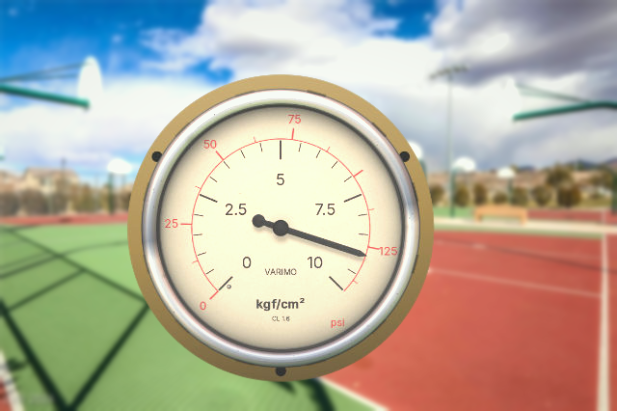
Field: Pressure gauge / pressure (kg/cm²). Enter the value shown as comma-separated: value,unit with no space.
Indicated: 9,kg/cm²
